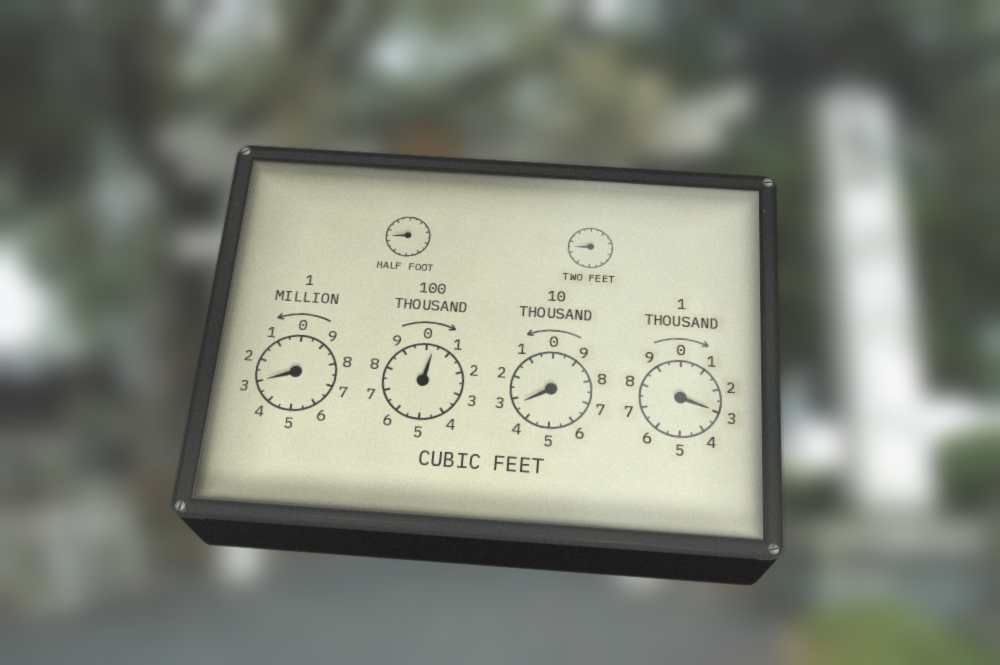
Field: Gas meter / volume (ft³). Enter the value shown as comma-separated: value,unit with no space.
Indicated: 303300,ft³
